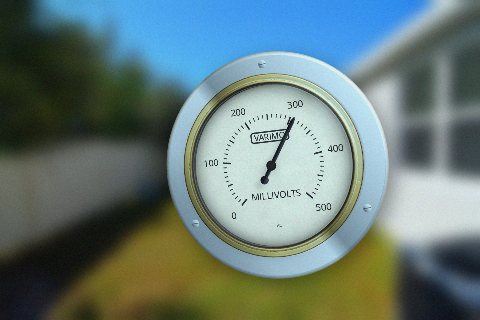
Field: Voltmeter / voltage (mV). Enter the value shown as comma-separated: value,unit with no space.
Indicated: 310,mV
